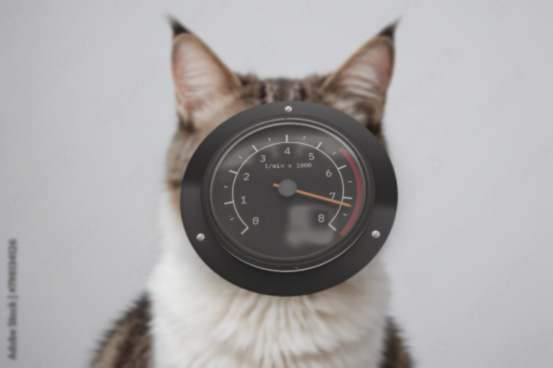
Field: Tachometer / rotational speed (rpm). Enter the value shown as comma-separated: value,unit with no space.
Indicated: 7250,rpm
